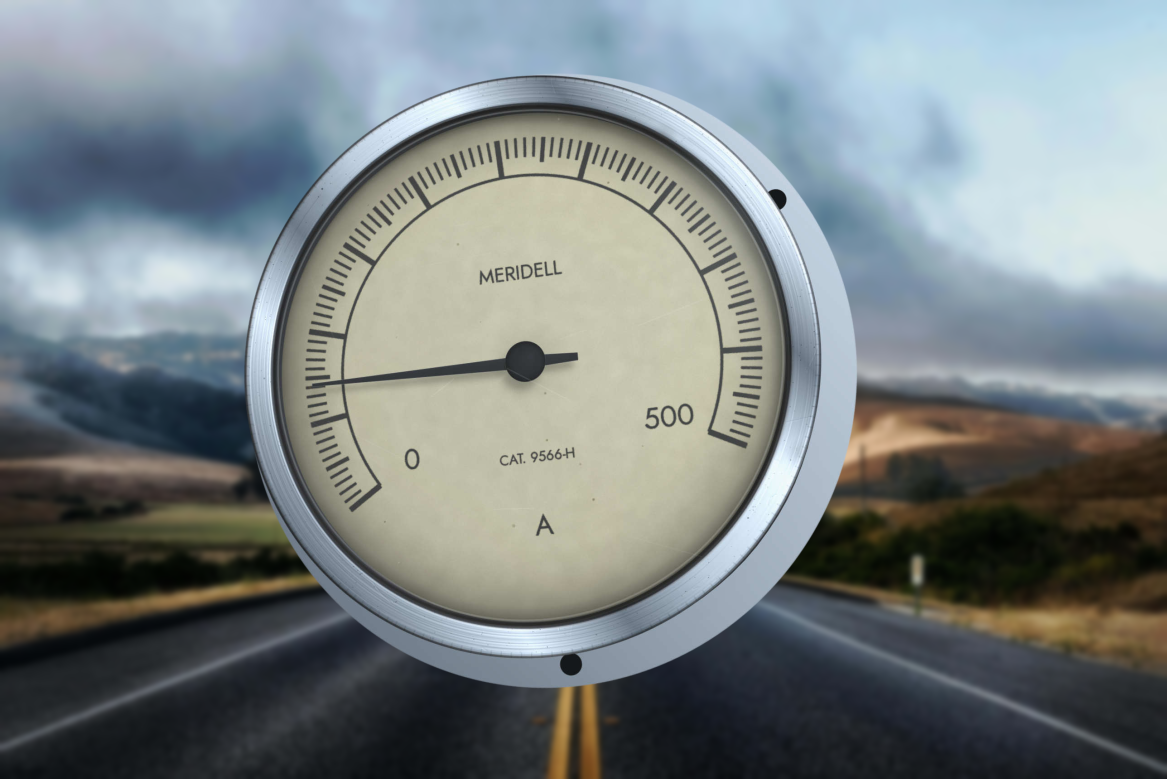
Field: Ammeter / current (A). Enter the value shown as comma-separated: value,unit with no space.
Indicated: 70,A
